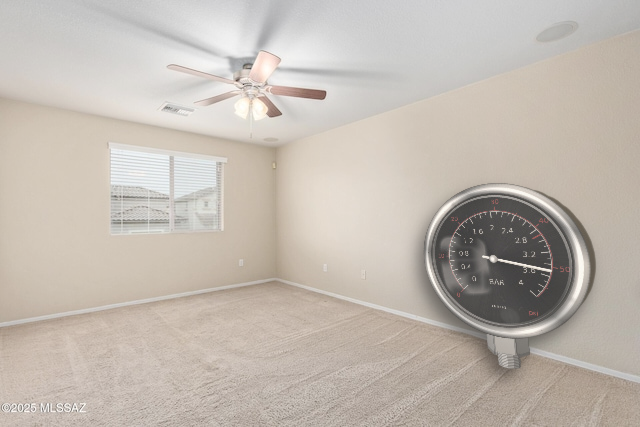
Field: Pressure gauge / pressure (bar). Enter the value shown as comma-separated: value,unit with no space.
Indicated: 3.5,bar
